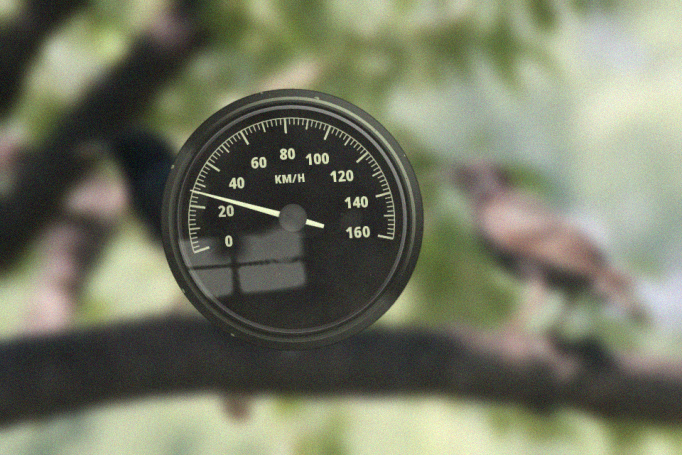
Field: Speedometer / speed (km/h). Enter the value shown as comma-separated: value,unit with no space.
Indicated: 26,km/h
